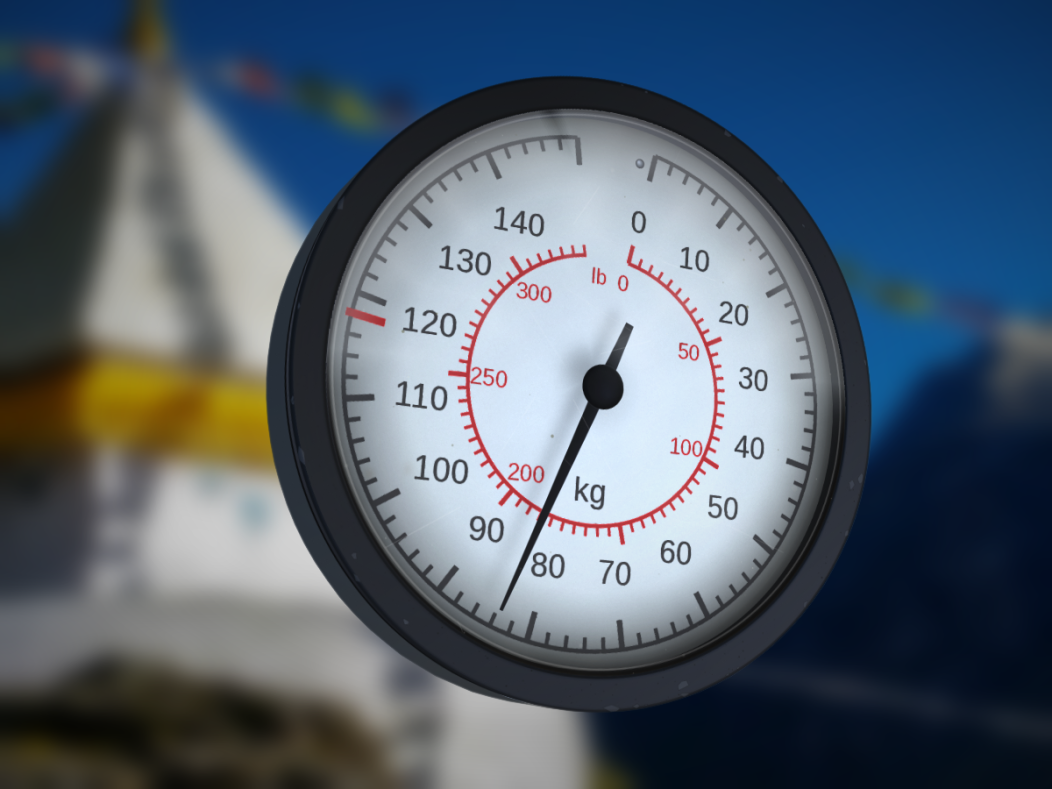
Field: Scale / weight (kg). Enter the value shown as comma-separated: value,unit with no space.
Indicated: 84,kg
